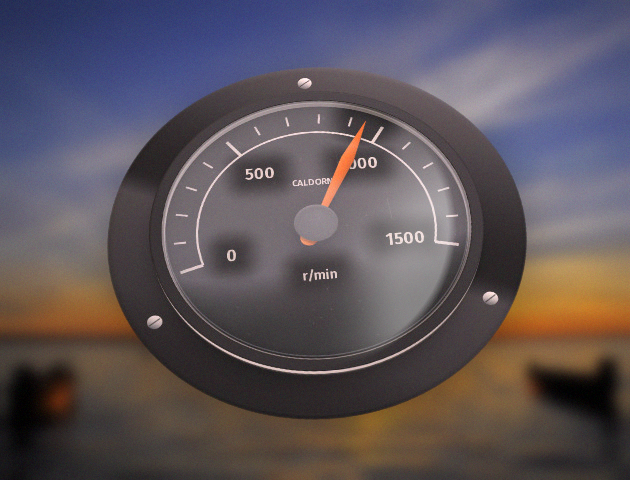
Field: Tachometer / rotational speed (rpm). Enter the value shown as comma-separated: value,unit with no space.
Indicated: 950,rpm
